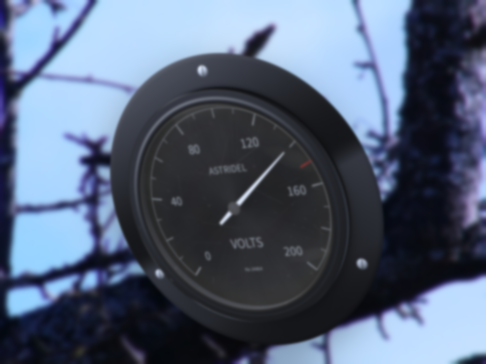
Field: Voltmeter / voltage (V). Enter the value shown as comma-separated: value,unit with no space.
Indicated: 140,V
